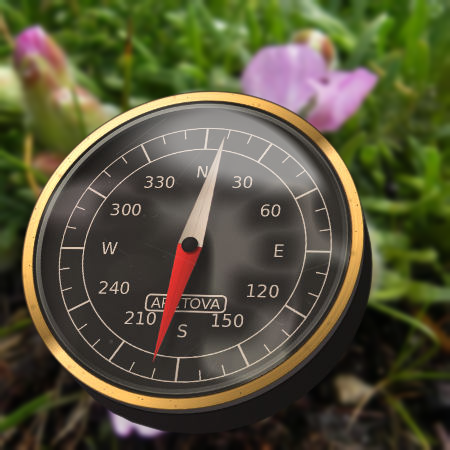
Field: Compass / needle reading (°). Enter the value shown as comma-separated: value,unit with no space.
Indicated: 190,°
